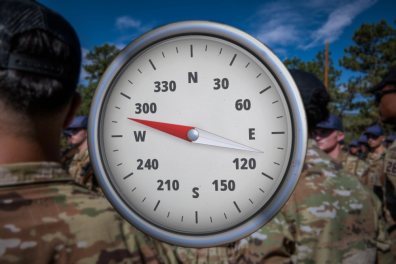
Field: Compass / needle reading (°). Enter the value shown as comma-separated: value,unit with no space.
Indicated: 285,°
